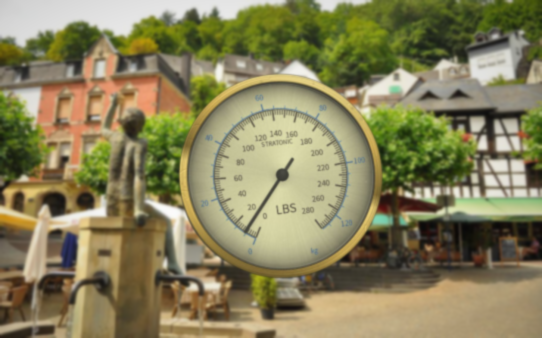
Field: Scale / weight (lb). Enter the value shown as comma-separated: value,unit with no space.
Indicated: 10,lb
